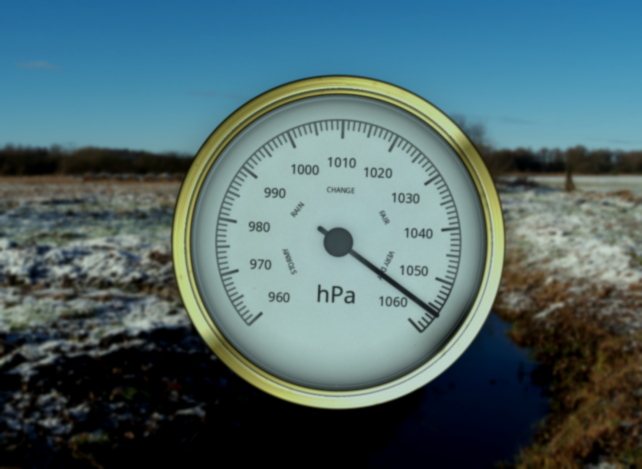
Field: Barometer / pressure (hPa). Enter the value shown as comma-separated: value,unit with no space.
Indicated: 1056,hPa
